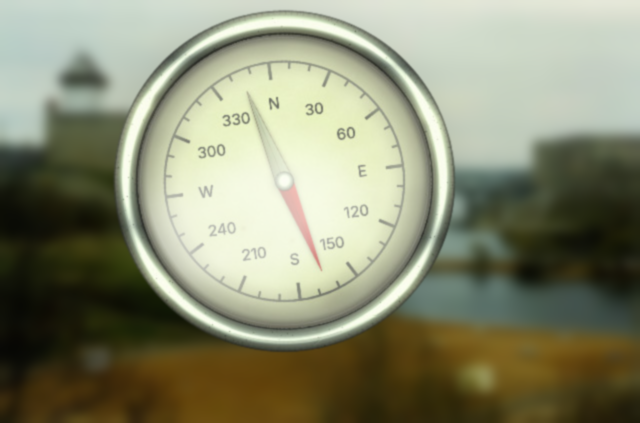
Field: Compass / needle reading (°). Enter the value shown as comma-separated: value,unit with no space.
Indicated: 165,°
